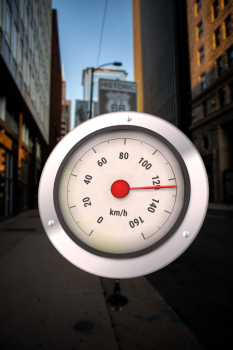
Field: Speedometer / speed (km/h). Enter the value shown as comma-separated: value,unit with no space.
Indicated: 125,km/h
